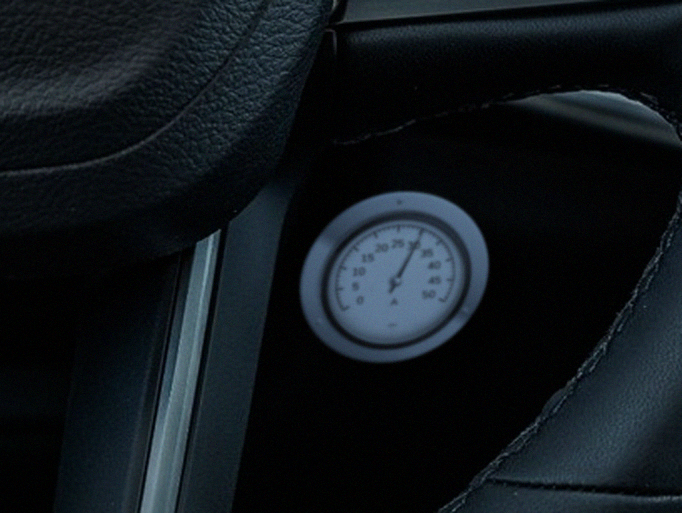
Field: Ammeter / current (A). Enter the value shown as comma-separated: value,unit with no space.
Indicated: 30,A
